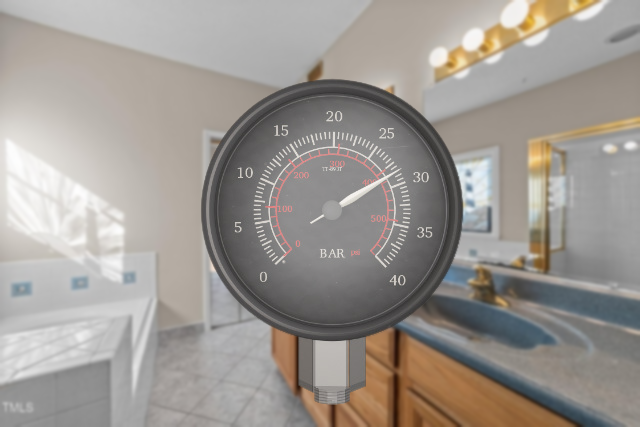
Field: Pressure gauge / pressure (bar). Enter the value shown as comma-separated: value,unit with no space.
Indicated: 28.5,bar
